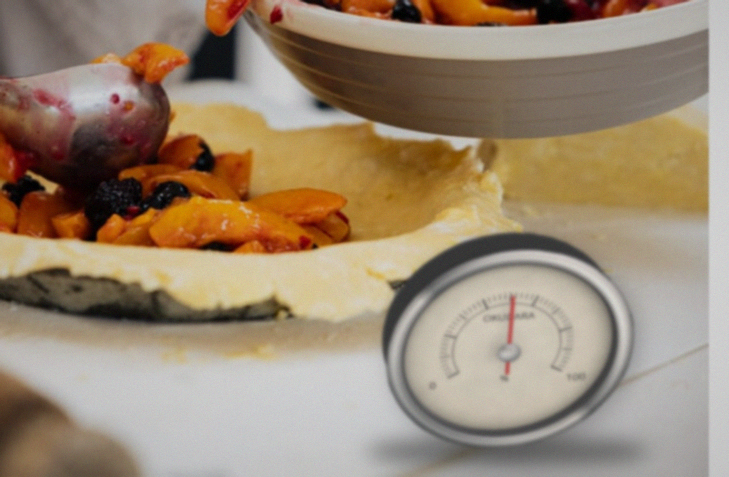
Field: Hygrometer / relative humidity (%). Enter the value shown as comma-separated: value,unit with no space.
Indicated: 50,%
